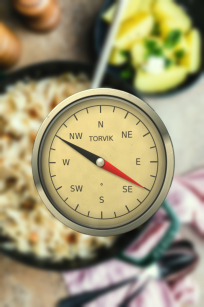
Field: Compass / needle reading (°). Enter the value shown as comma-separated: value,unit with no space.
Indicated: 120,°
